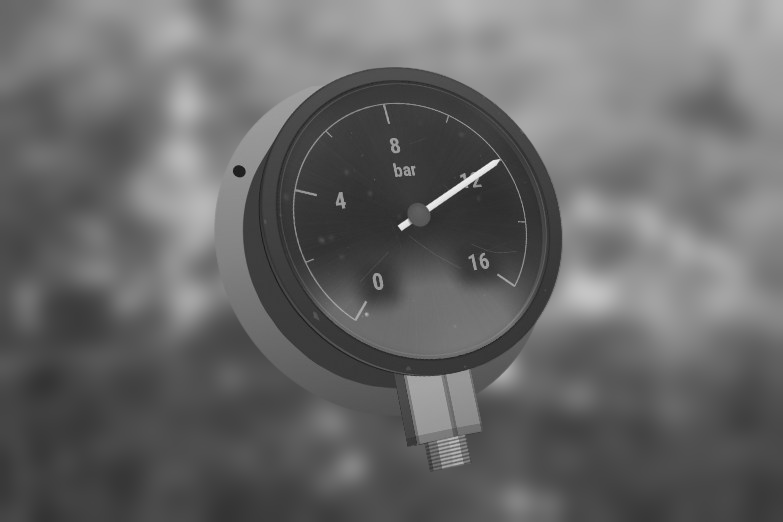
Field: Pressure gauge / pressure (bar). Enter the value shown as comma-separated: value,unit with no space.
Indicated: 12,bar
